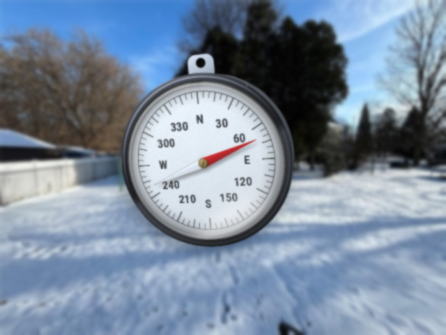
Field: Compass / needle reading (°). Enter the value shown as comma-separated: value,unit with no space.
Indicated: 70,°
